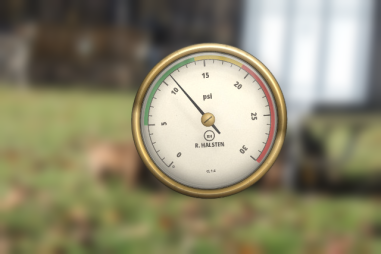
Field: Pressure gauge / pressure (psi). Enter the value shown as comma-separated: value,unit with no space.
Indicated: 11,psi
